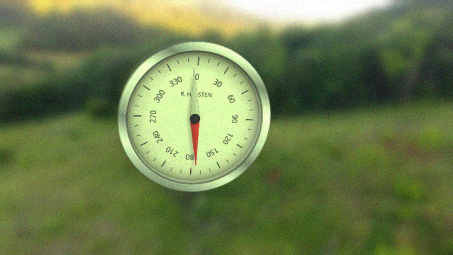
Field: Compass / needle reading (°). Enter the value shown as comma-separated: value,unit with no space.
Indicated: 175,°
